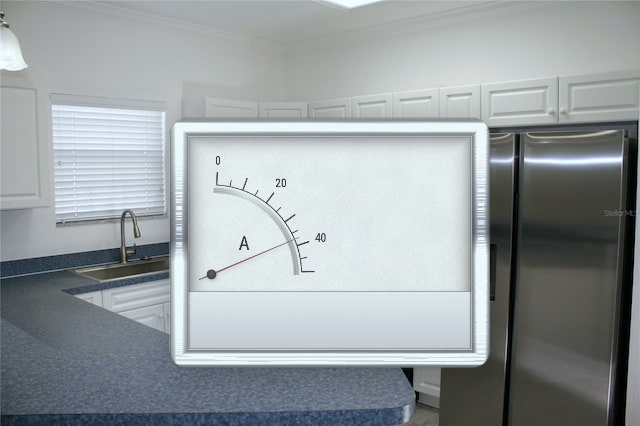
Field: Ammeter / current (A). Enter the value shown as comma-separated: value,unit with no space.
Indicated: 37.5,A
